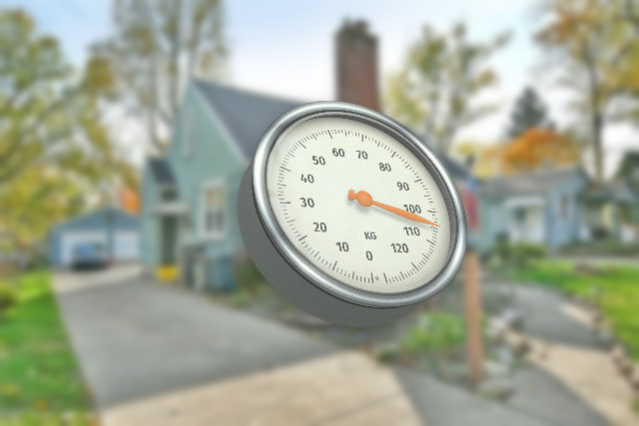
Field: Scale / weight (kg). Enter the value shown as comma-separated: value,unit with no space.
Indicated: 105,kg
